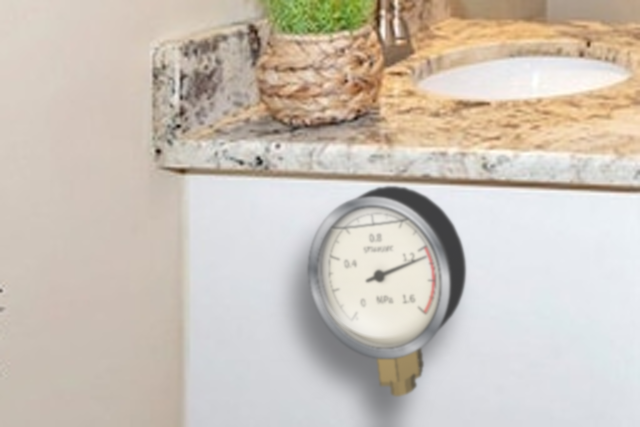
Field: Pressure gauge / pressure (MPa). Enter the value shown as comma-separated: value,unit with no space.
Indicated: 1.25,MPa
